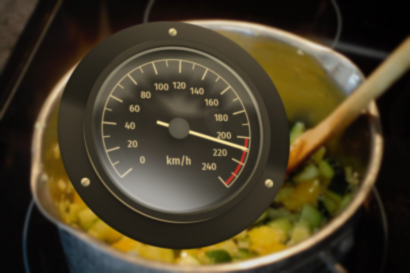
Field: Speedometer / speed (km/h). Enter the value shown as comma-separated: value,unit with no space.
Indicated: 210,km/h
